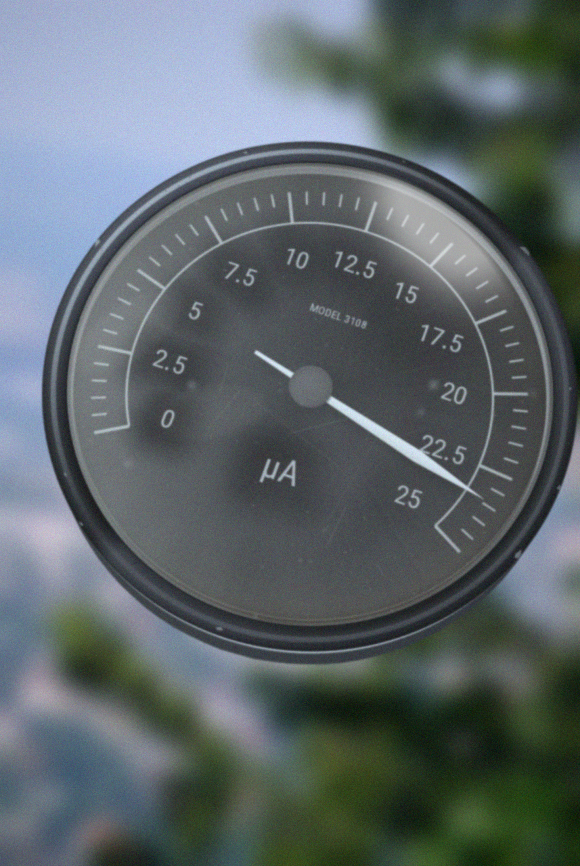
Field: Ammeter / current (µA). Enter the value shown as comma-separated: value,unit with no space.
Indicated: 23.5,µA
